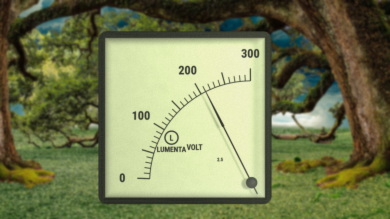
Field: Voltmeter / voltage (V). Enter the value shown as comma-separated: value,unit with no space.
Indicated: 210,V
